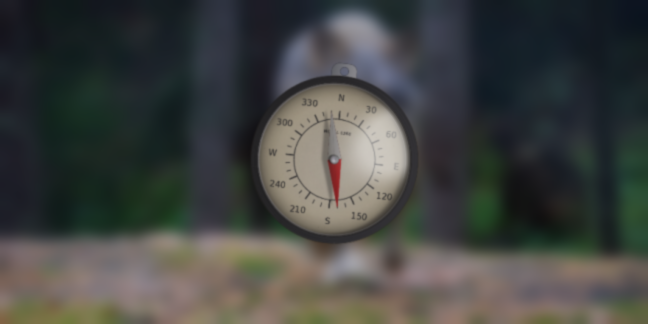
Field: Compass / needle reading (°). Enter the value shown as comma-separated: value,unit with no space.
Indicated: 170,°
